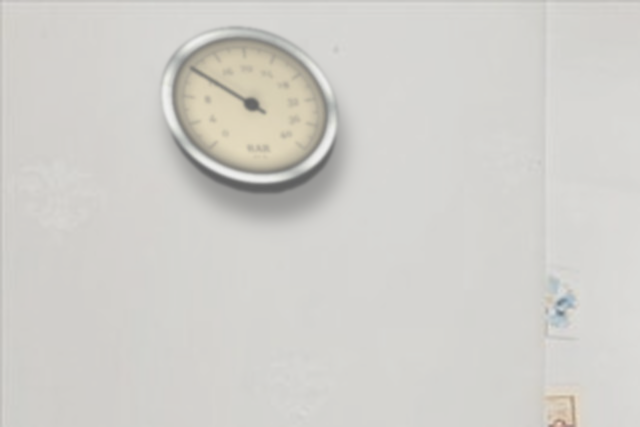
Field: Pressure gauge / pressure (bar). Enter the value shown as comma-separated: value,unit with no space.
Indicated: 12,bar
